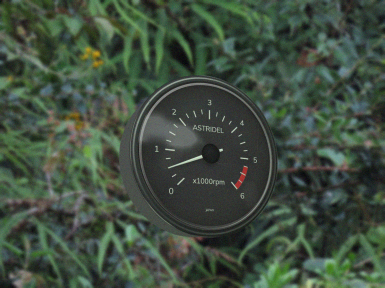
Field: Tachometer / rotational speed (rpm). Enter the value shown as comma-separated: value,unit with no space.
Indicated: 500,rpm
